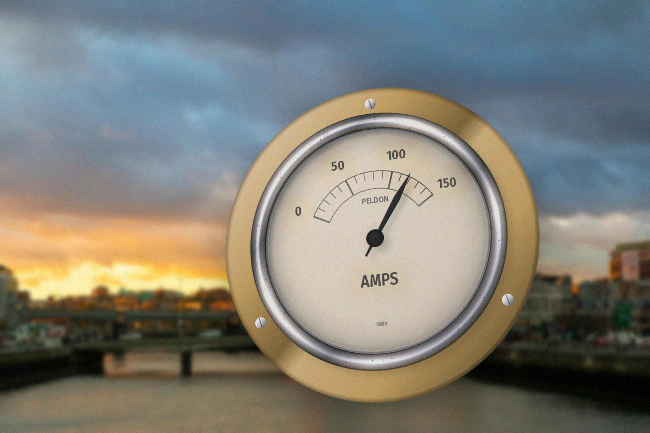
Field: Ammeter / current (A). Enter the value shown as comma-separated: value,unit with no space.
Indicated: 120,A
